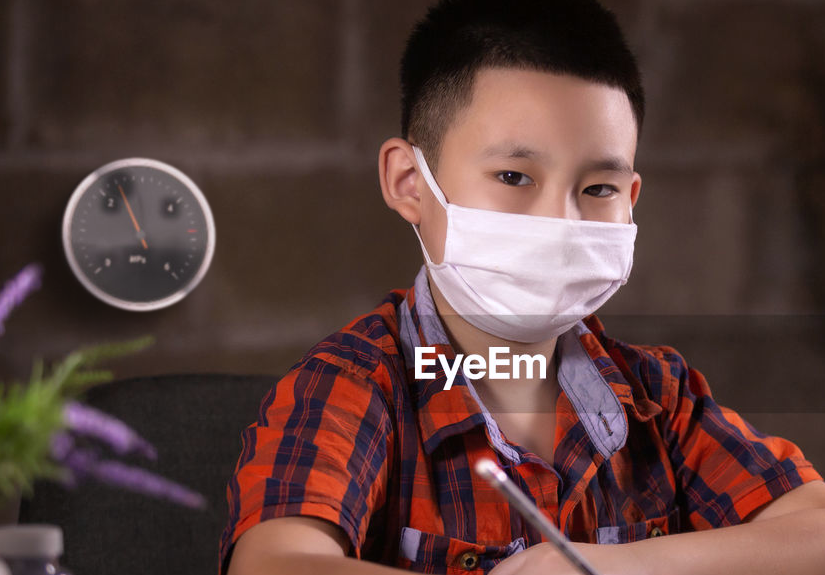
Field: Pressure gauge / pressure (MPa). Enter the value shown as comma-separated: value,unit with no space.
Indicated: 2.4,MPa
